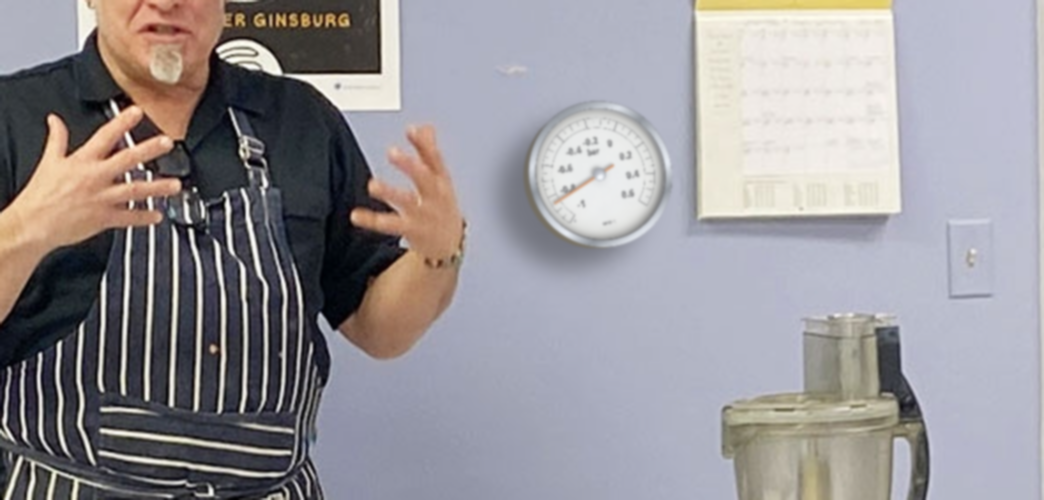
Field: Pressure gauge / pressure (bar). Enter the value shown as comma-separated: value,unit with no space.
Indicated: -0.85,bar
